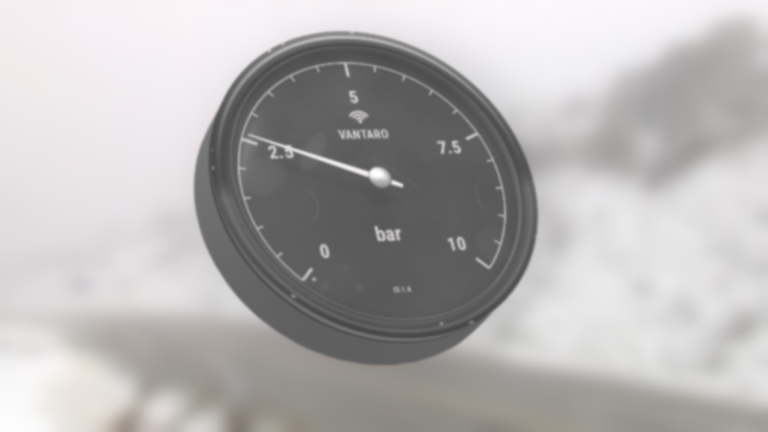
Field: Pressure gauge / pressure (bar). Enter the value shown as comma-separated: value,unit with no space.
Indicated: 2.5,bar
